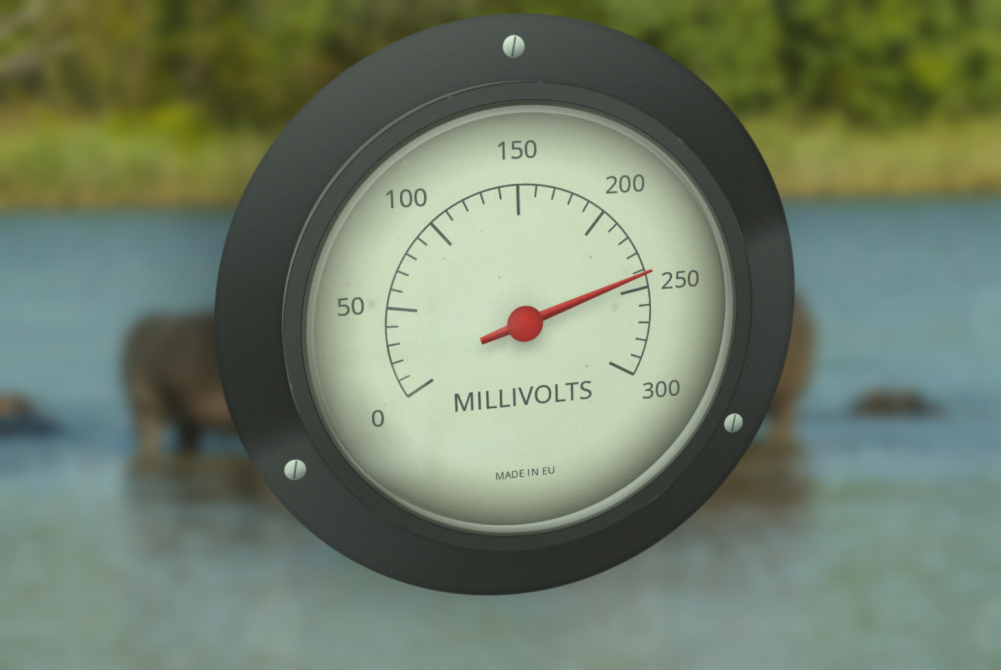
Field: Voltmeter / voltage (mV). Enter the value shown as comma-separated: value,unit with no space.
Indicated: 240,mV
